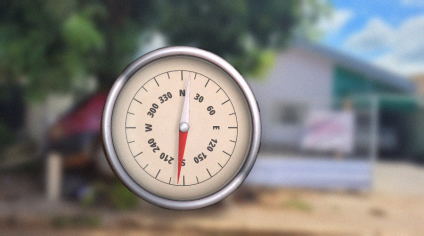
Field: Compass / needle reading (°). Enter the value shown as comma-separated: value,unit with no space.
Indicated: 187.5,°
